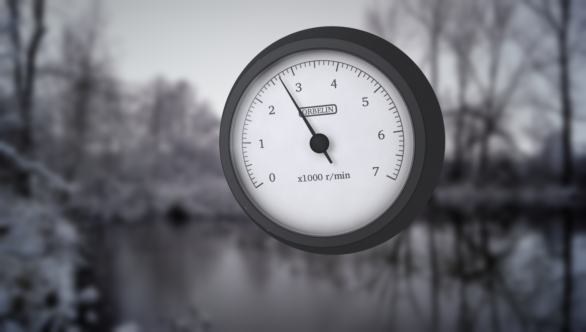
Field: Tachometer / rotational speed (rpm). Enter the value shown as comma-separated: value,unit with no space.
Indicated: 2700,rpm
